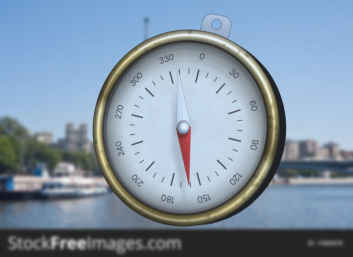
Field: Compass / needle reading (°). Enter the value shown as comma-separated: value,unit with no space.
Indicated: 160,°
